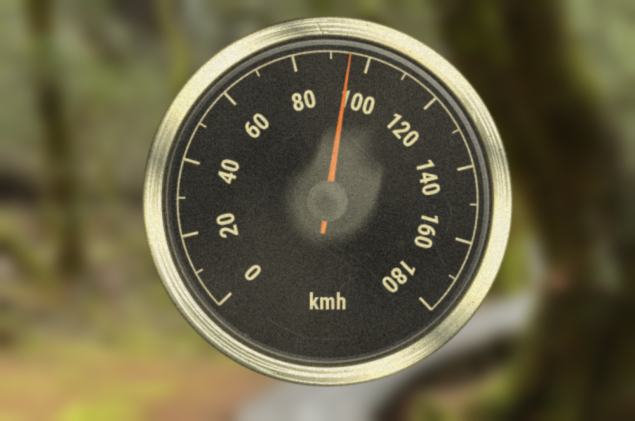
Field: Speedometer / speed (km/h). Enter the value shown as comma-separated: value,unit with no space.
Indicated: 95,km/h
